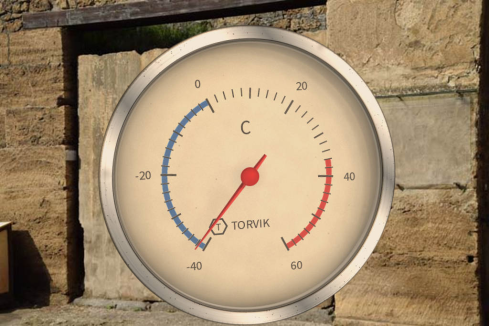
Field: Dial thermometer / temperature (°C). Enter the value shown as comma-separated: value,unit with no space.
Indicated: -38,°C
